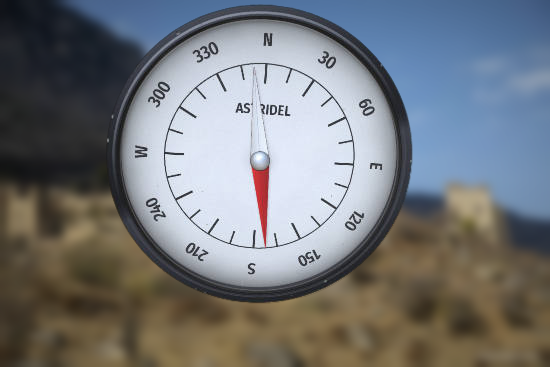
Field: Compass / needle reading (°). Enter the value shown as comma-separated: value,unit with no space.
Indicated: 172.5,°
